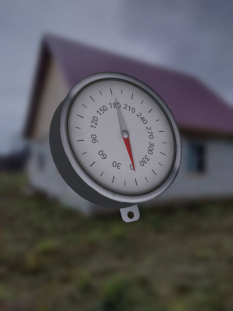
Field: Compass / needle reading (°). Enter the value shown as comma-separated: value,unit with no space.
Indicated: 0,°
